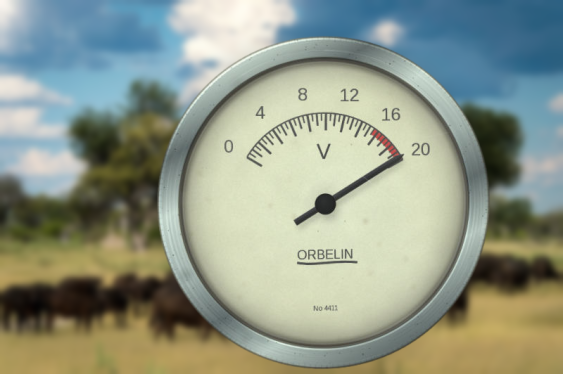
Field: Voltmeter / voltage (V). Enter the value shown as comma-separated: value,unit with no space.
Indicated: 19.5,V
